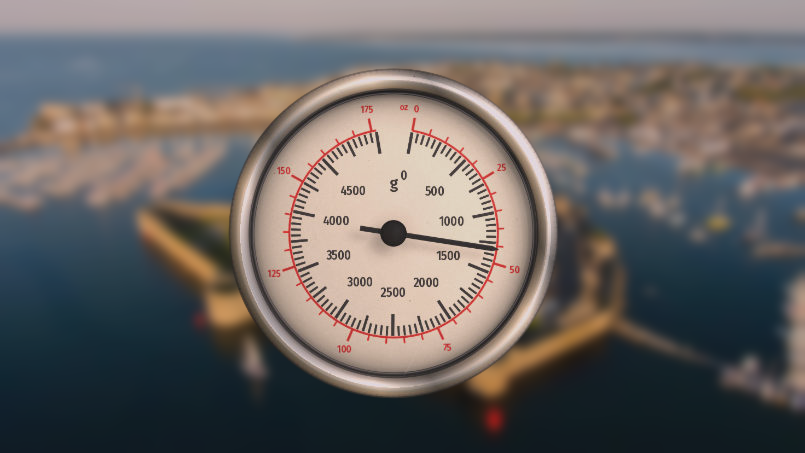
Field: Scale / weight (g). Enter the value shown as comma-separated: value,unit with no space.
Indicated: 1300,g
